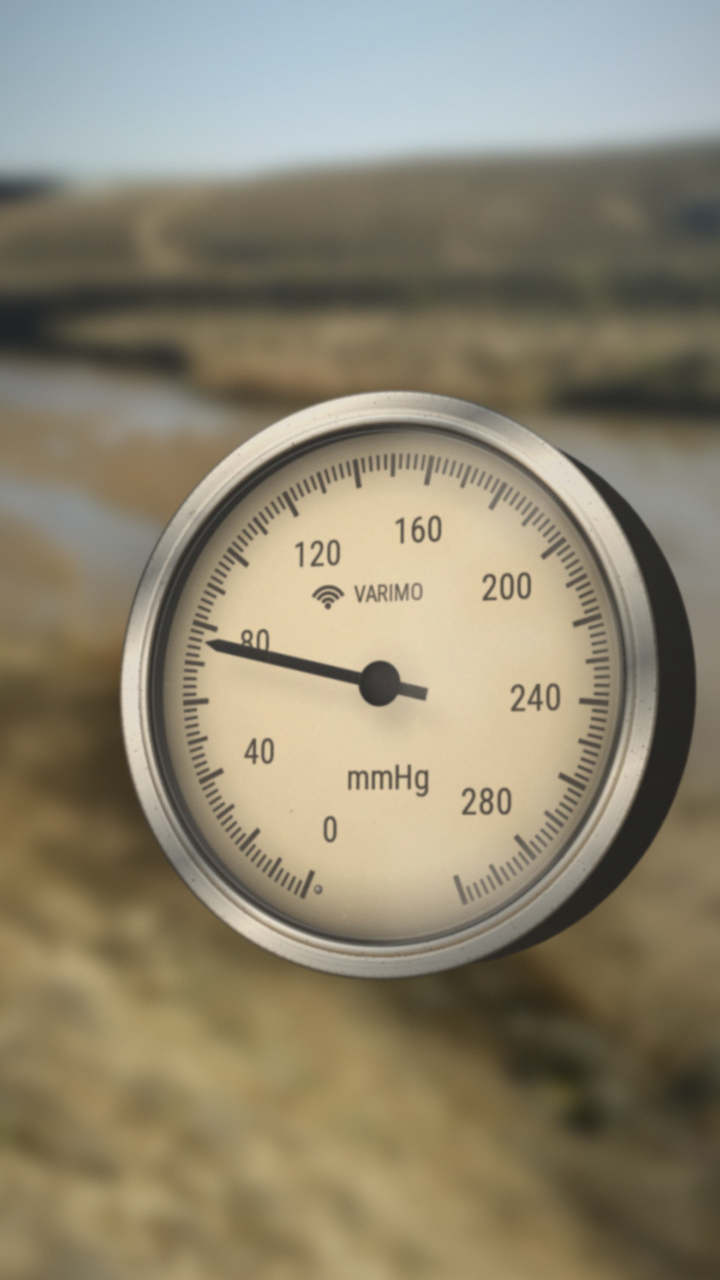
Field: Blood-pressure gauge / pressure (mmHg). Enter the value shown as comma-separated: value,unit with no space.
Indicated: 76,mmHg
